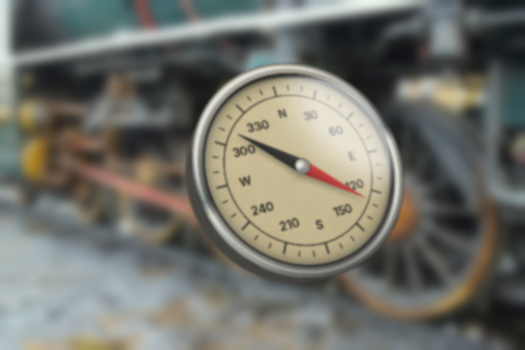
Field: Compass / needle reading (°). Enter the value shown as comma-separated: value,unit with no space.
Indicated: 130,°
